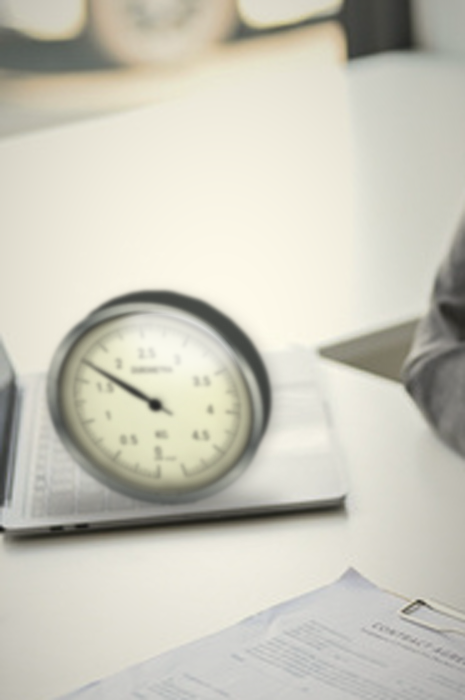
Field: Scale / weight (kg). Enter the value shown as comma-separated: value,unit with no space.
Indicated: 1.75,kg
